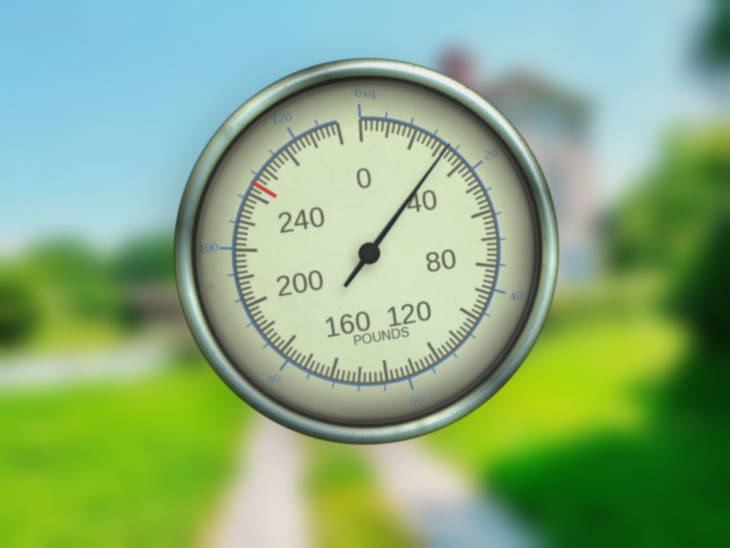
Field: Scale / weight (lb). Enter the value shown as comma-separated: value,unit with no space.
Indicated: 32,lb
